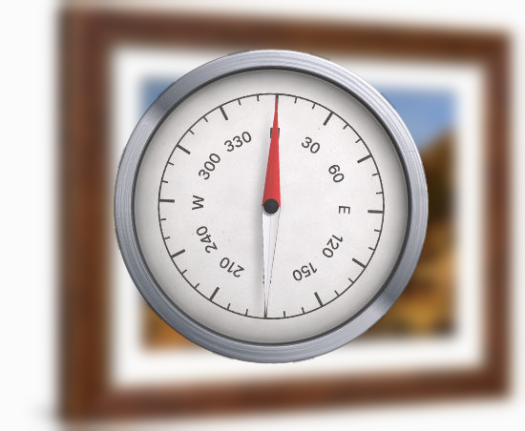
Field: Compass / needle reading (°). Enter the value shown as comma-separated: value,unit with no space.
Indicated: 0,°
